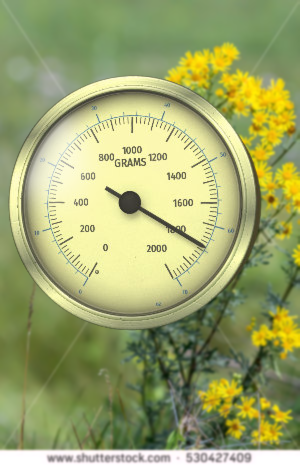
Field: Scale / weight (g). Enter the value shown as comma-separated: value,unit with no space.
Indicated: 1800,g
